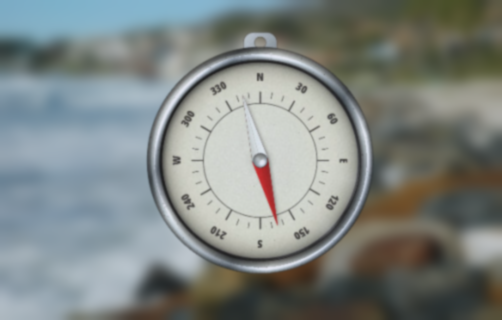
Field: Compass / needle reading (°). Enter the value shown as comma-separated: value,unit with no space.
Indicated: 165,°
